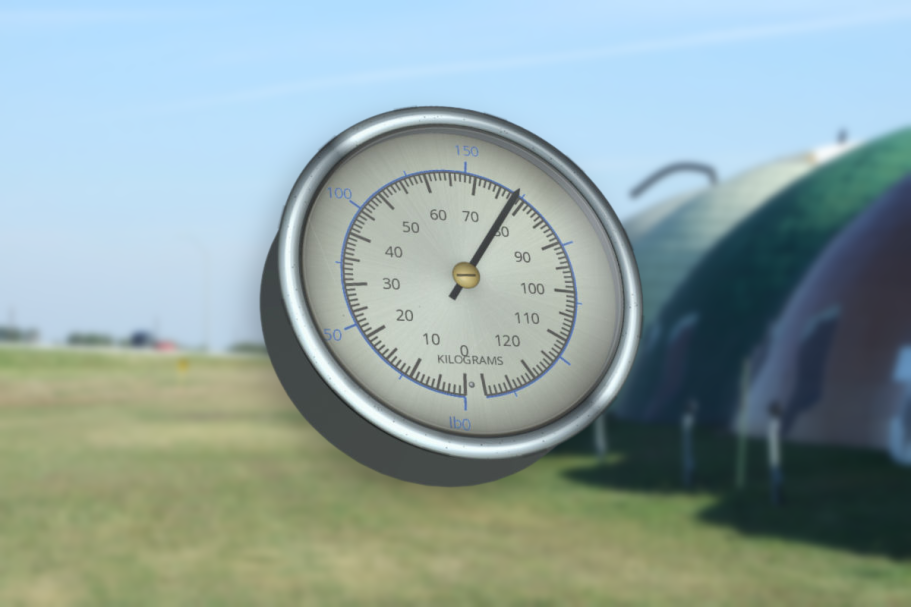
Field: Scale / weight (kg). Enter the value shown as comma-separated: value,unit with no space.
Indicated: 78,kg
